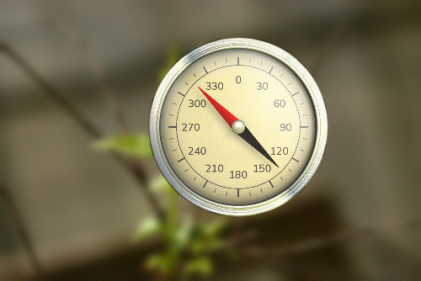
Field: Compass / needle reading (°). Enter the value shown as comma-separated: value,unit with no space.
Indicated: 315,°
